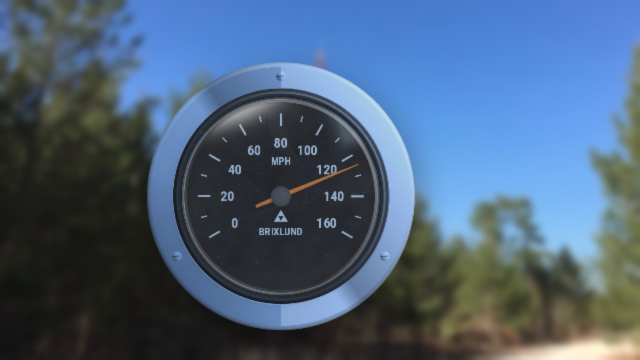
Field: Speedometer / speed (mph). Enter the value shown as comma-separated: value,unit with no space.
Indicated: 125,mph
